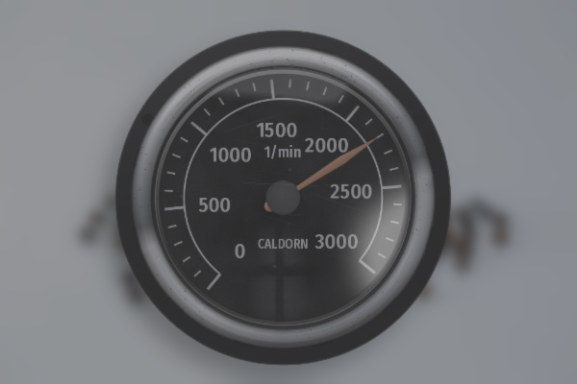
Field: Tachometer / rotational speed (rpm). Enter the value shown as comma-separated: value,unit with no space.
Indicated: 2200,rpm
